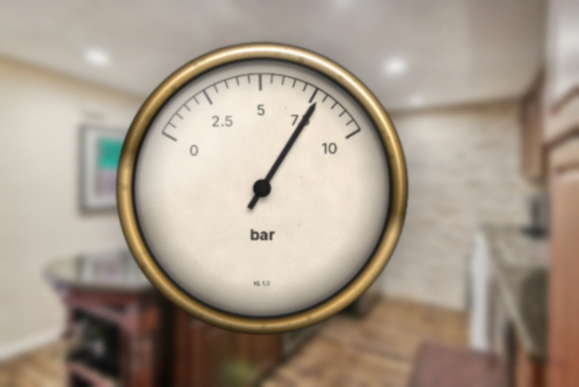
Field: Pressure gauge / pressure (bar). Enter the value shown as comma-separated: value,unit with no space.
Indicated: 7.75,bar
